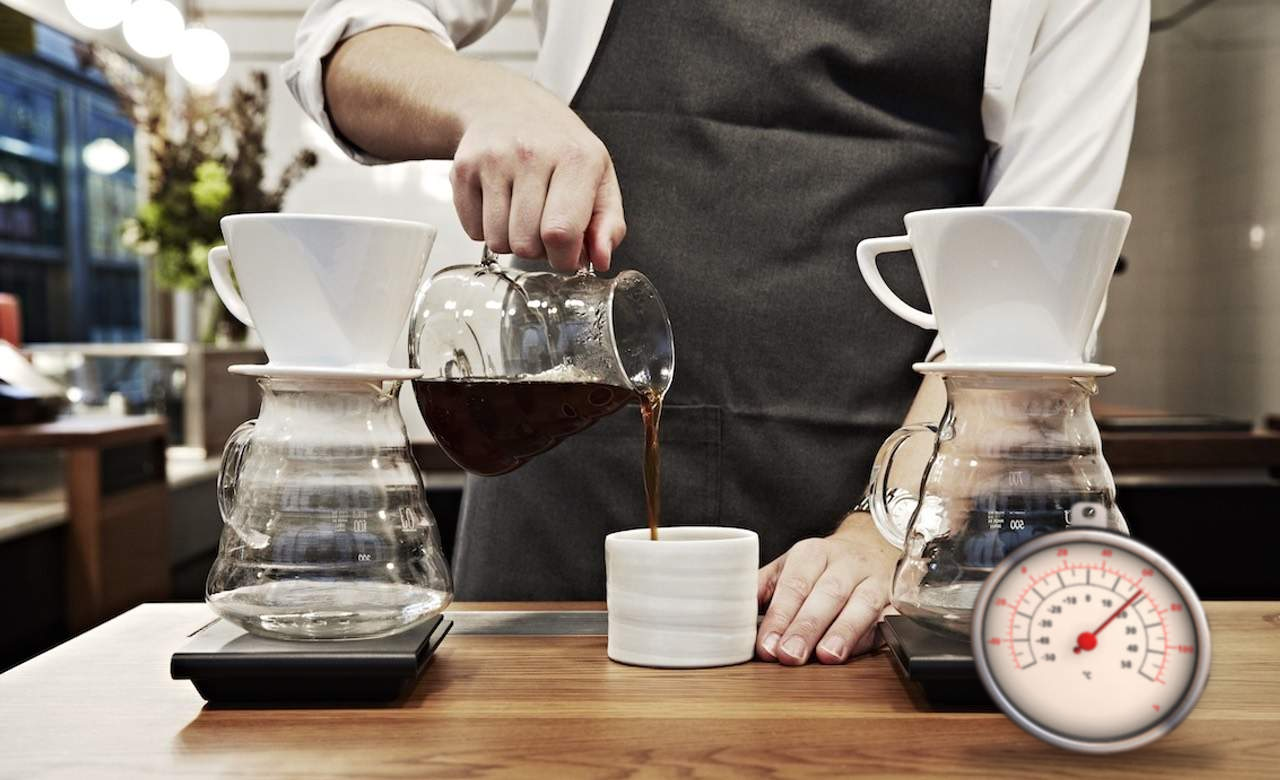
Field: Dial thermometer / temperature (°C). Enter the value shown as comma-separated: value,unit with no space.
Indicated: 17.5,°C
